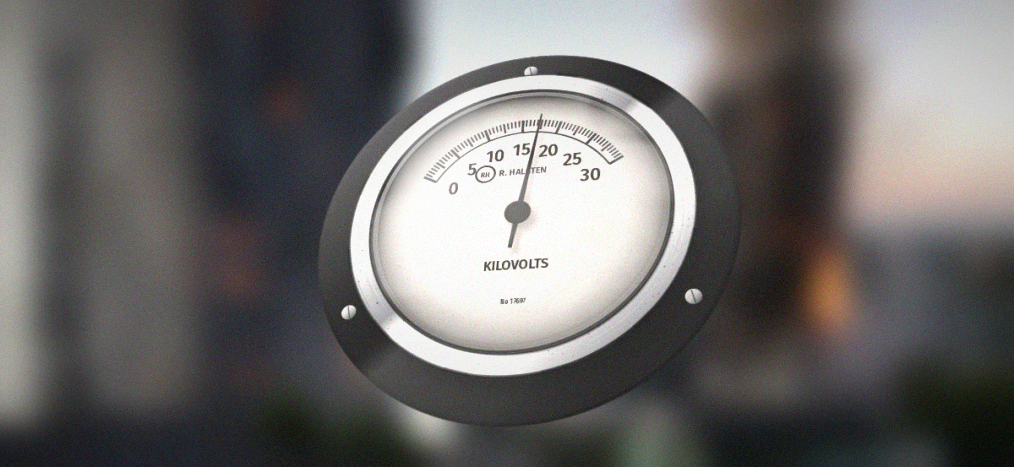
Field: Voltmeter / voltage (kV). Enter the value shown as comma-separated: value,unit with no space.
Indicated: 17.5,kV
